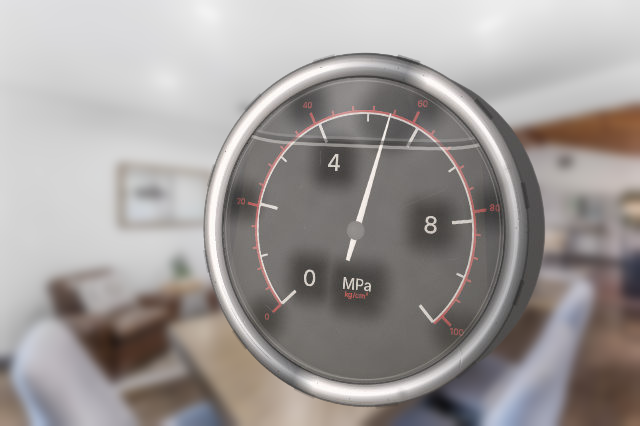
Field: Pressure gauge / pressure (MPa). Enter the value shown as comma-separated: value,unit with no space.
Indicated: 5.5,MPa
